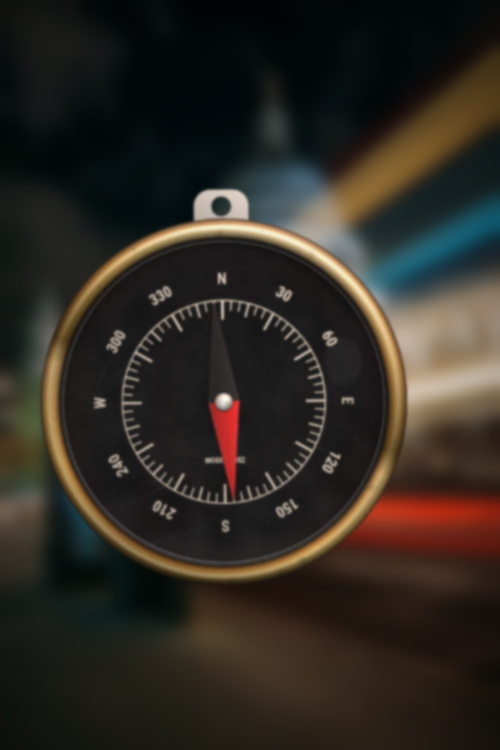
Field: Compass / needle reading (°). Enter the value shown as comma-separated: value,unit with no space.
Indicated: 175,°
